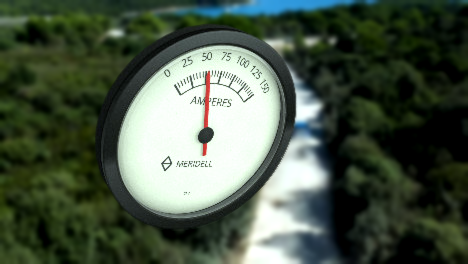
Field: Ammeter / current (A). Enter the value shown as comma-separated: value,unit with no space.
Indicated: 50,A
